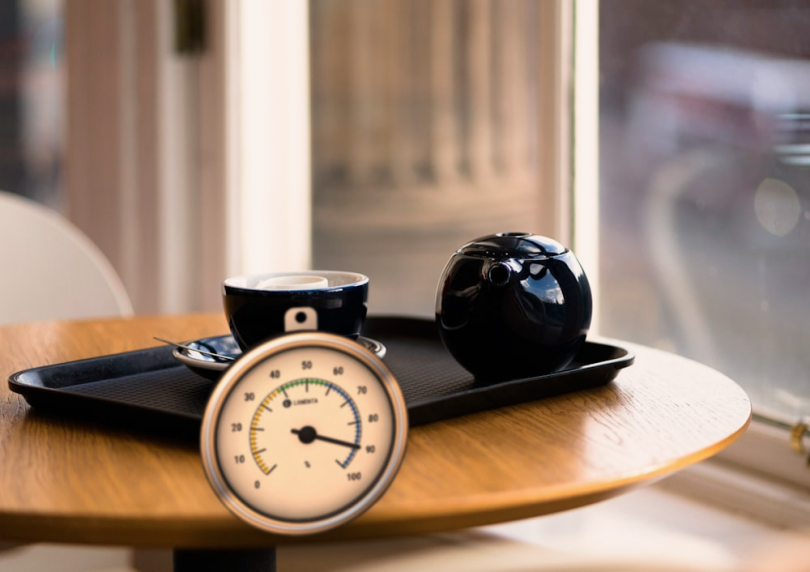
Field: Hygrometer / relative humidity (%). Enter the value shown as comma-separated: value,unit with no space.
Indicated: 90,%
